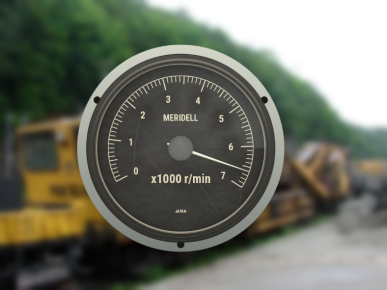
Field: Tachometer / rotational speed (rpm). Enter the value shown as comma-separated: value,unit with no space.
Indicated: 6600,rpm
